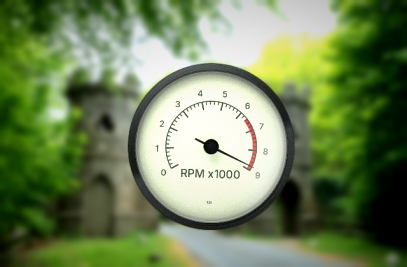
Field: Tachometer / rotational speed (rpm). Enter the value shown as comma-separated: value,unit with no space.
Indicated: 8800,rpm
